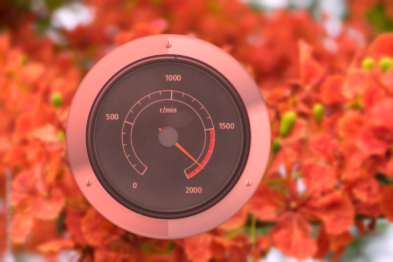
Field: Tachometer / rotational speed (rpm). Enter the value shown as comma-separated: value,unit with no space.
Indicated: 1850,rpm
